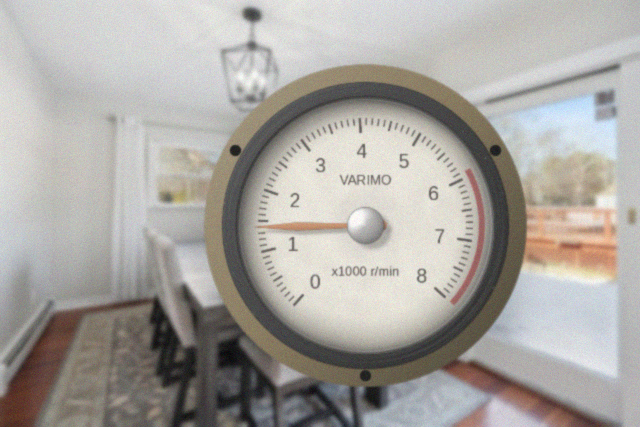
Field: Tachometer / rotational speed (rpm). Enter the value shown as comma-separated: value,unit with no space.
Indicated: 1400,rpm
